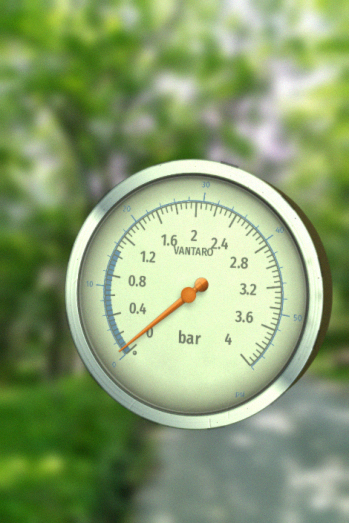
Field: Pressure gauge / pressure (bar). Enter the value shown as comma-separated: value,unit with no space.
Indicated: 0.05,bar
